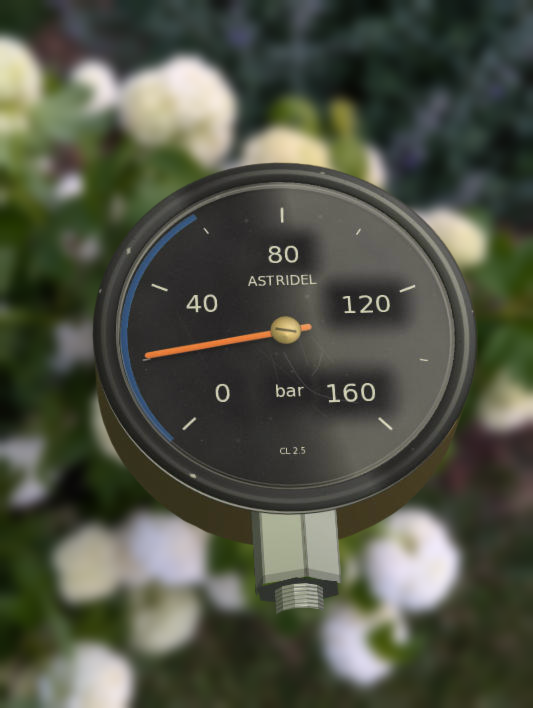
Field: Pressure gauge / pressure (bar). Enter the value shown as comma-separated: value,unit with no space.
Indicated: 20,bar
